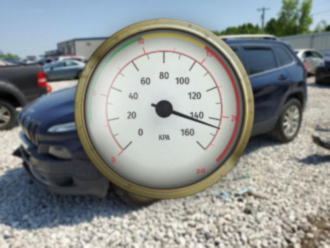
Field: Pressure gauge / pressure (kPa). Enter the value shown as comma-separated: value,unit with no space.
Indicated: 145,kPa
